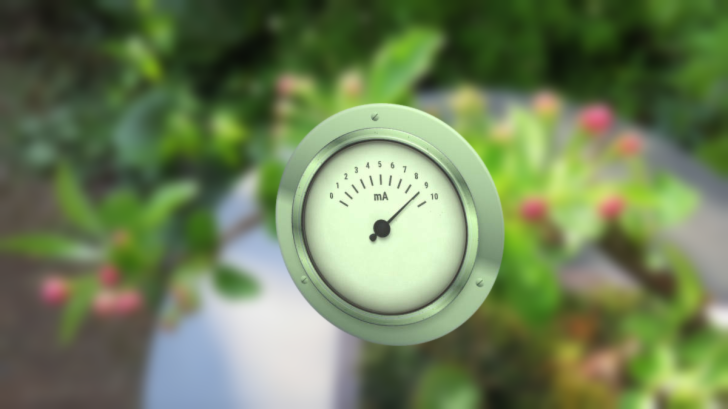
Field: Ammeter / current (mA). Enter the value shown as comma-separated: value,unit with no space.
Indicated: 9,mA
